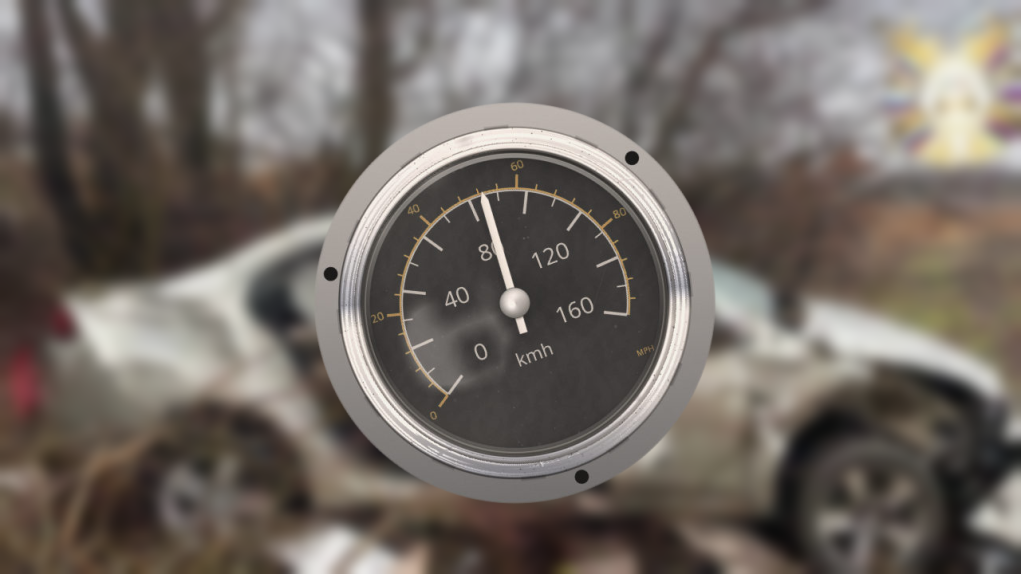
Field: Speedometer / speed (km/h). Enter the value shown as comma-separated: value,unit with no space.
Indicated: 85,km/h
